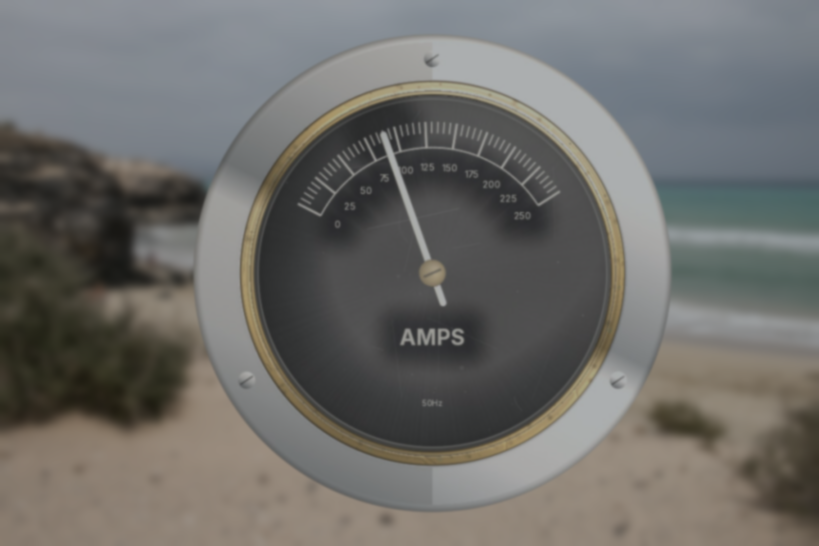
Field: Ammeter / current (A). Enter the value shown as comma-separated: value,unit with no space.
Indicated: 90,A
